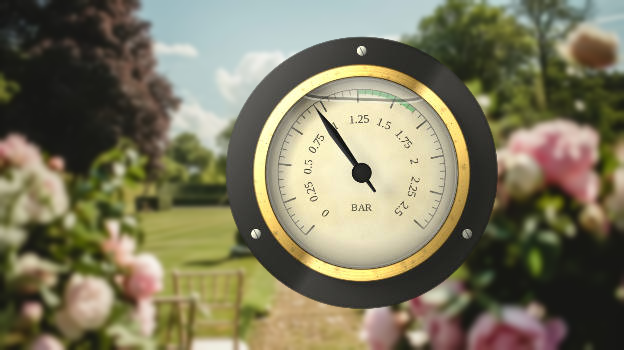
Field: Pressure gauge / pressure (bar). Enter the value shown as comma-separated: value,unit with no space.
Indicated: 0.95,bar
